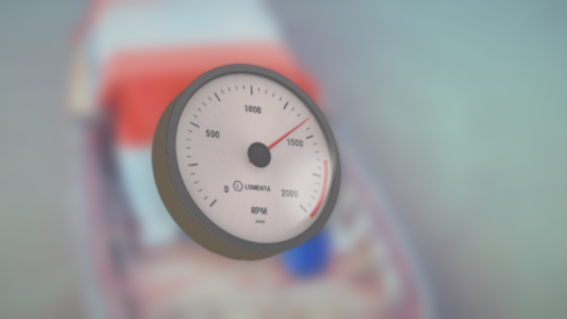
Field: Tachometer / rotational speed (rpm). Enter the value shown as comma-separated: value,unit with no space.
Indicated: 1400,rpm
